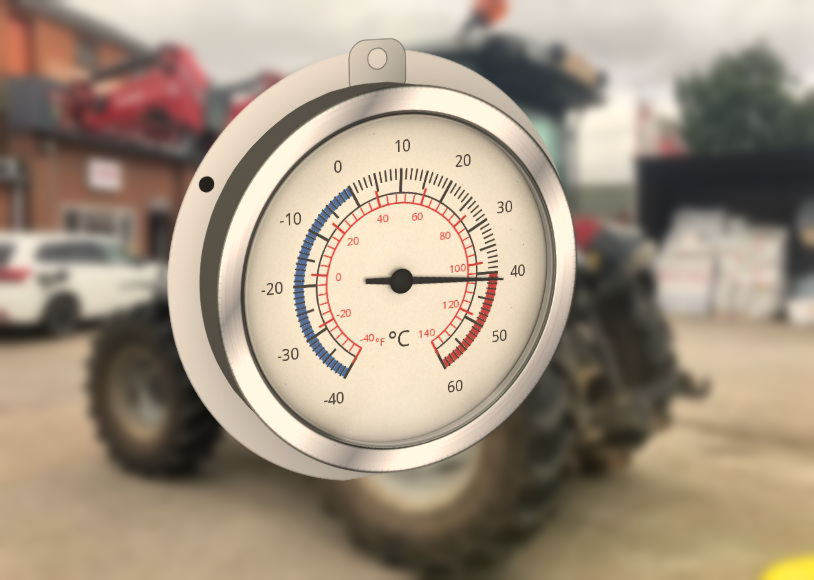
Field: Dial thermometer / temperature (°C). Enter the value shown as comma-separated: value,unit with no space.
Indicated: 41,°C
